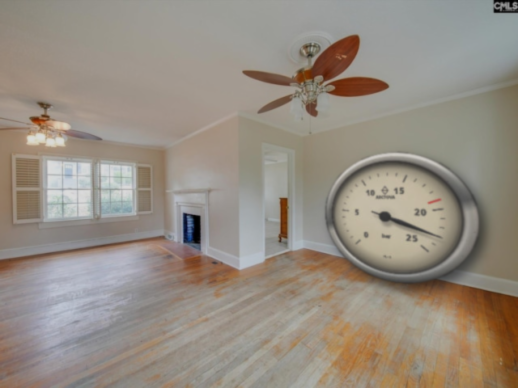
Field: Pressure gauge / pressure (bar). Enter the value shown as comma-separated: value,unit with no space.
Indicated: 23,bar
